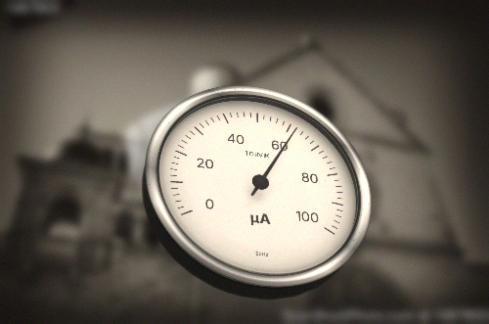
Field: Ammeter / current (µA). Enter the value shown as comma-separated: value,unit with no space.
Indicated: 62,µA
